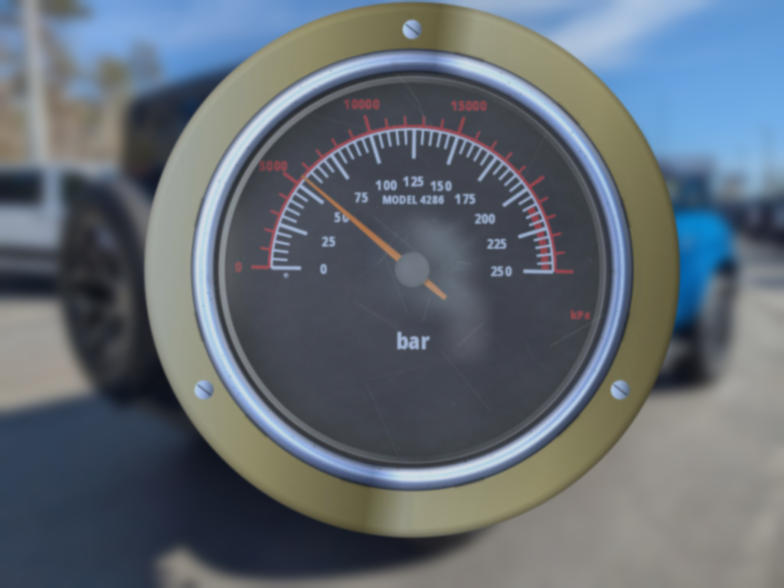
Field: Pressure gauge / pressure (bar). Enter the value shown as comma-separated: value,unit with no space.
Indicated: 55,bar
